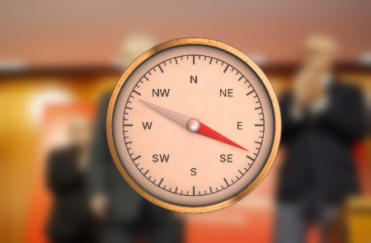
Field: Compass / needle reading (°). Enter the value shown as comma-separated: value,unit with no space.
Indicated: 115,°
